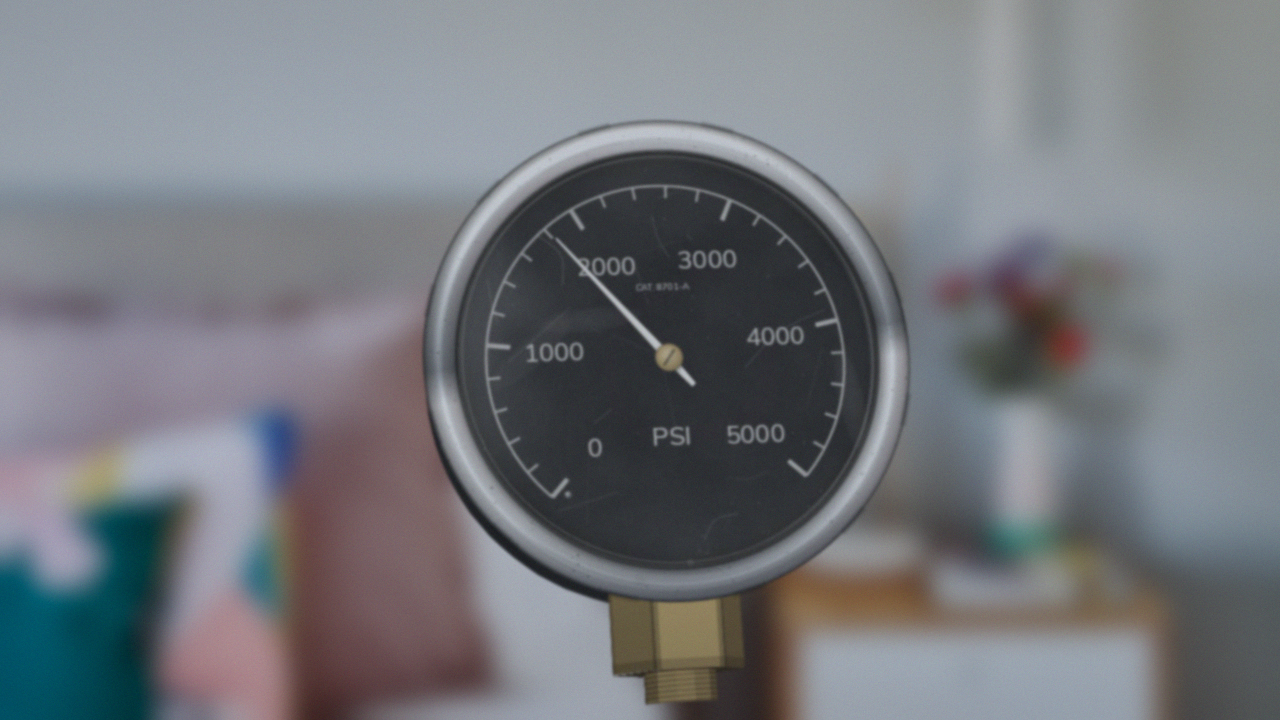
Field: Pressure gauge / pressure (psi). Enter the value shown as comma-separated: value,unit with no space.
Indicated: 1800,psi
